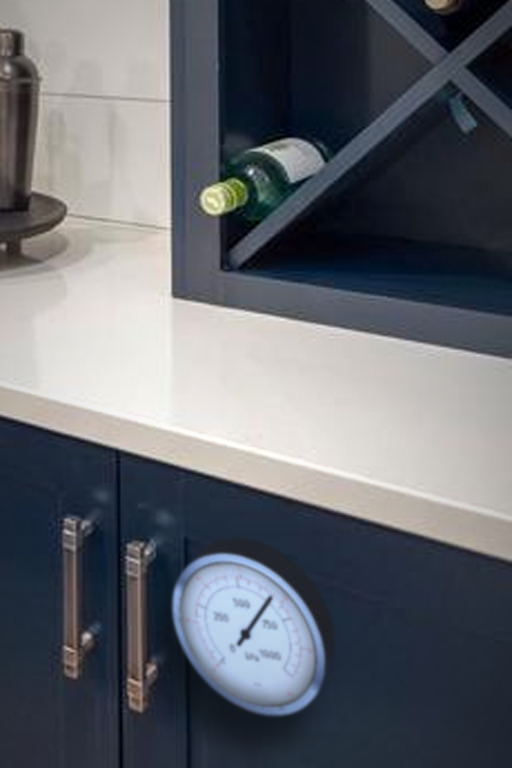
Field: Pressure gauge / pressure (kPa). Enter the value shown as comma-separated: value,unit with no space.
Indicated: 650,kPa
